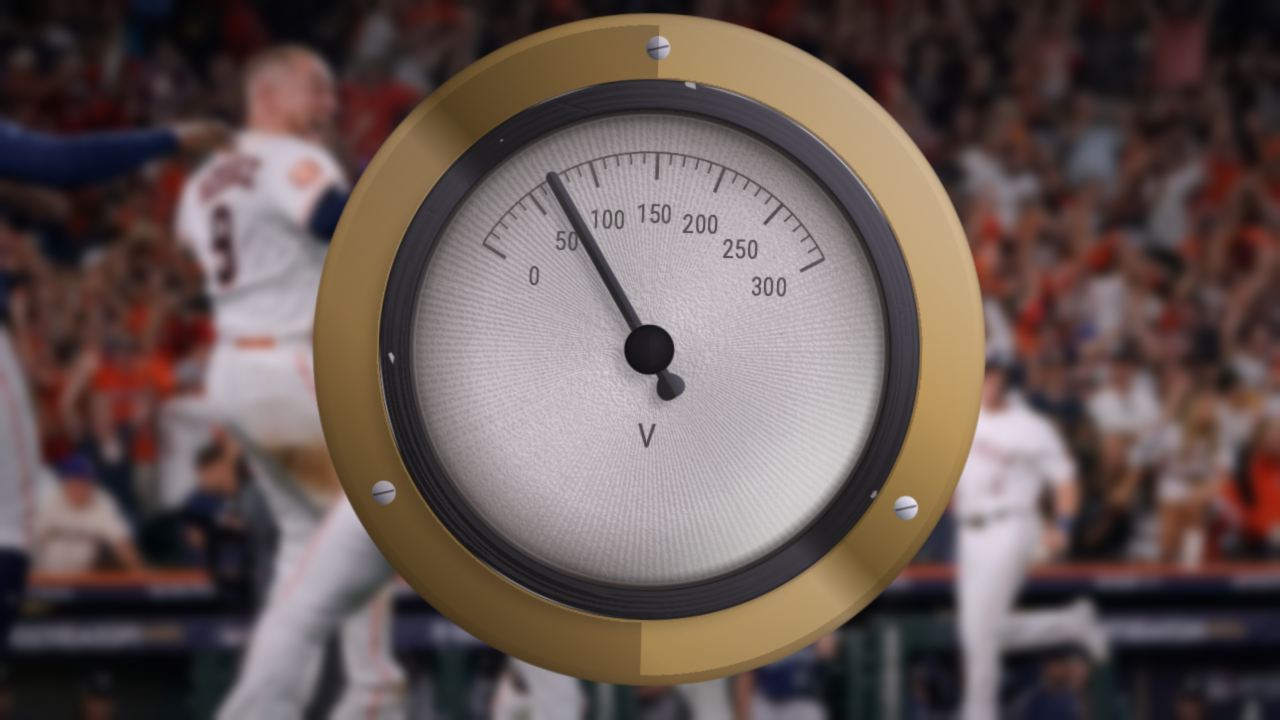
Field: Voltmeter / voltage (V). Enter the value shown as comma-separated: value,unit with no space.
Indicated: 70,V
